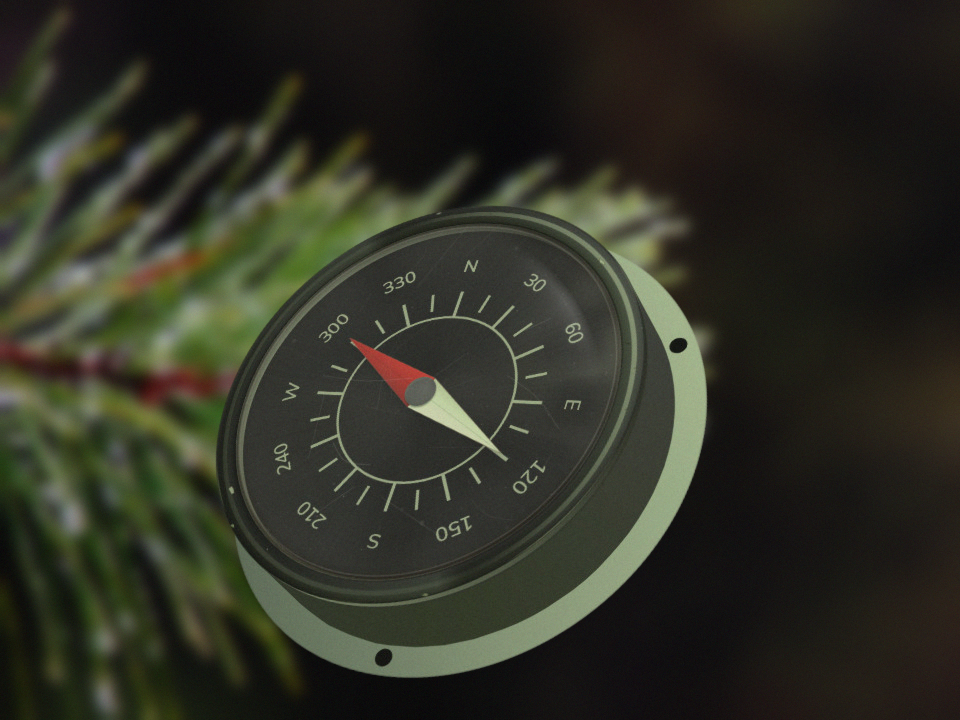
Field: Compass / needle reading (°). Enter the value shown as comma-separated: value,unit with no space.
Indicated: 300,°
